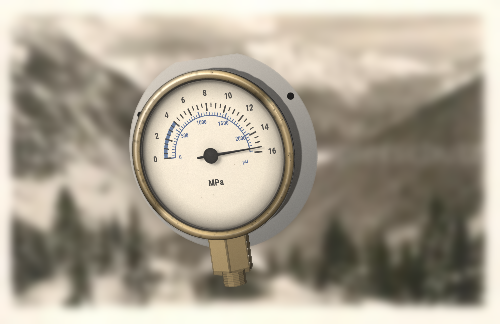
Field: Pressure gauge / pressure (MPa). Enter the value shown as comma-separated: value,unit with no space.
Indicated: 15.5,MPa
